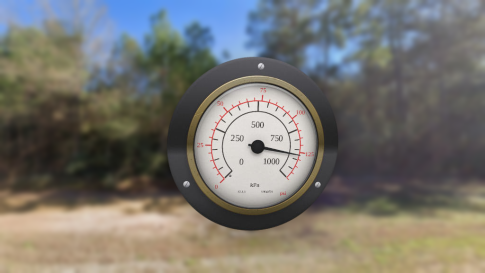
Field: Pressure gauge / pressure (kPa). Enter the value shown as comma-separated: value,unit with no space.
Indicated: 875,kPa
